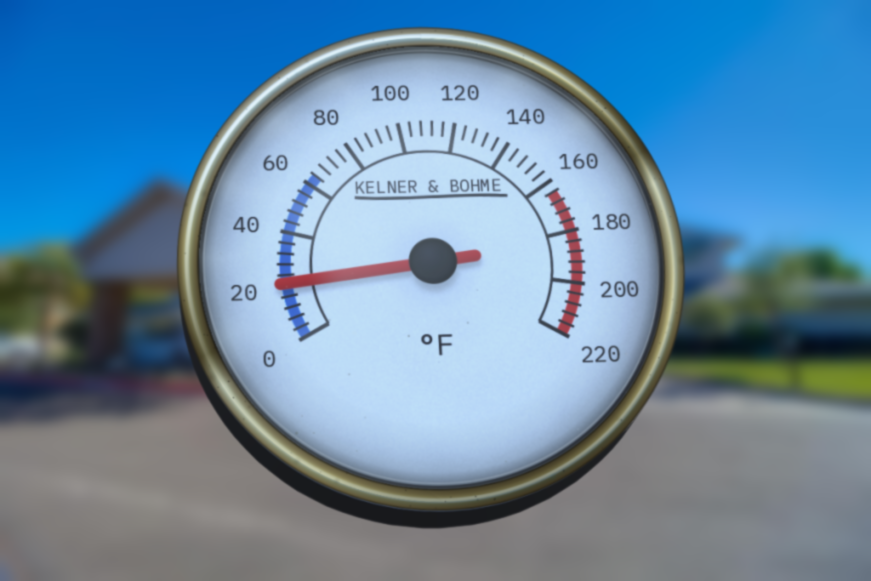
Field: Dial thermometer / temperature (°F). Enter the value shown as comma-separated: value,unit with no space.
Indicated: 20,°F
